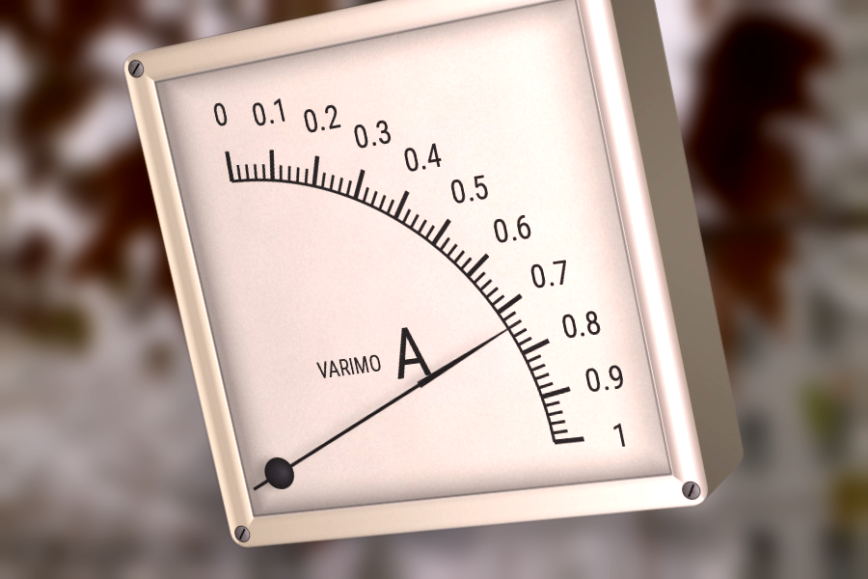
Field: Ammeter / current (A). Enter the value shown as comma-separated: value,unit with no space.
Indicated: 0.74,A
